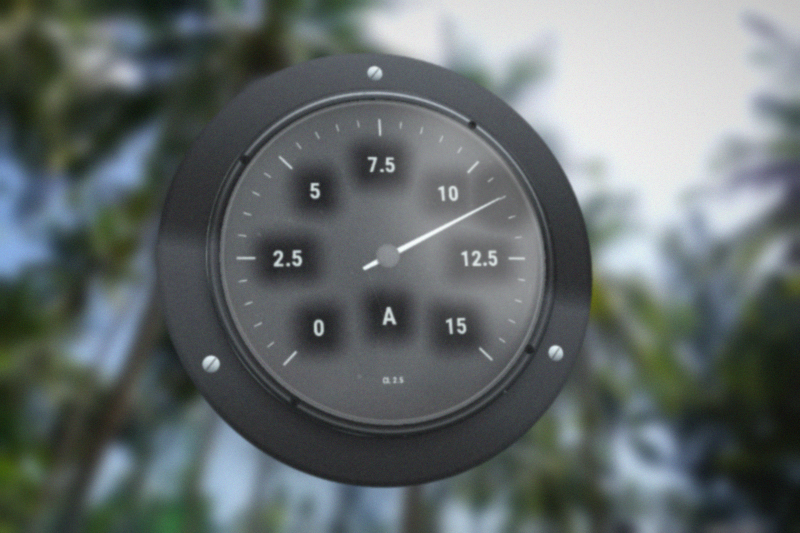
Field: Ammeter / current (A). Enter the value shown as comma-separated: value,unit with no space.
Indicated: 11,A
